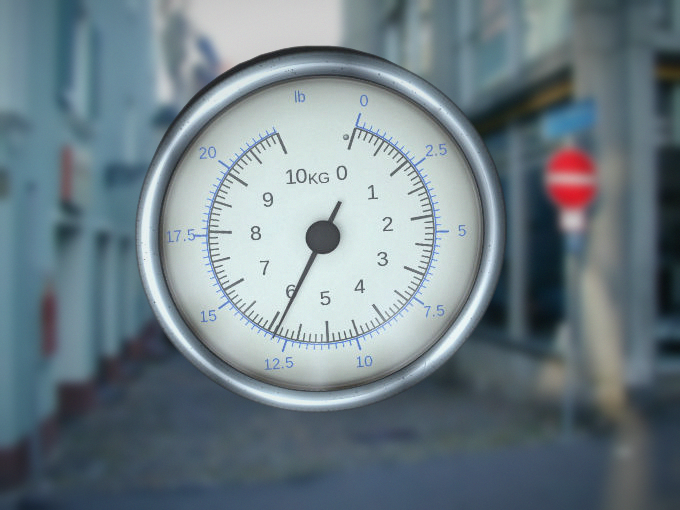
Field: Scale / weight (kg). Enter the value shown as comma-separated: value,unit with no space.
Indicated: 5.9,kg
